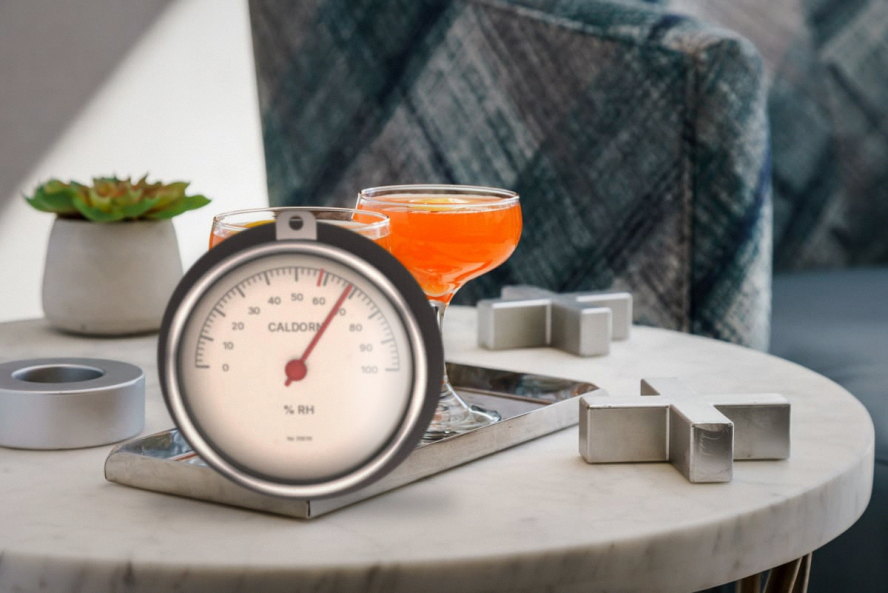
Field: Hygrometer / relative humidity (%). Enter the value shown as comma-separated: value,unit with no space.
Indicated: 68,%
